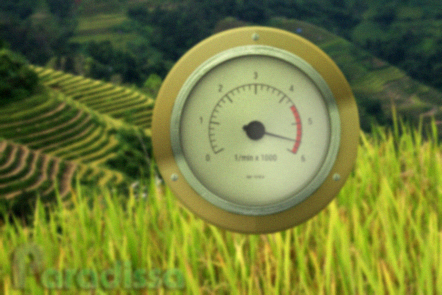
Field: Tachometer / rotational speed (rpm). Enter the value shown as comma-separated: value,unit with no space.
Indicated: 5600,rpm
